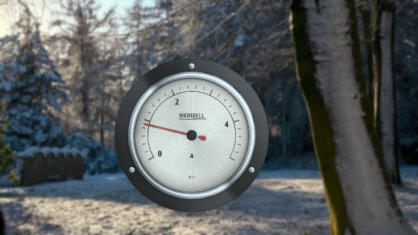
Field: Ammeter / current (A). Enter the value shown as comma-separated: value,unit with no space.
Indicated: 0.9,A
